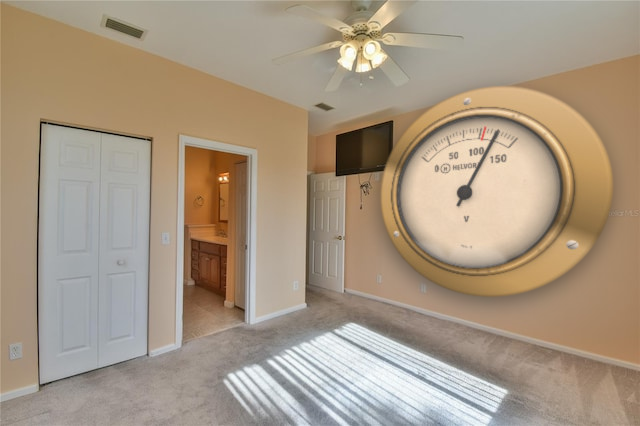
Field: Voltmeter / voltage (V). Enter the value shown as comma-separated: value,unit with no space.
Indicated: 125,V
